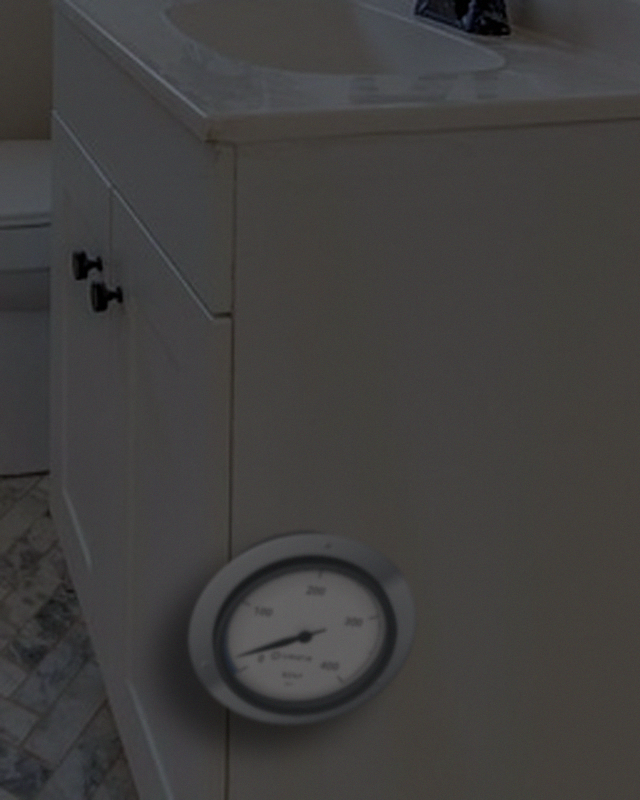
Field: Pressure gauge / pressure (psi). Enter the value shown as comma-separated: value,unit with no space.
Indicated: 25,psi
